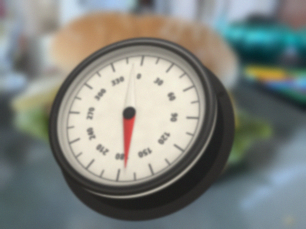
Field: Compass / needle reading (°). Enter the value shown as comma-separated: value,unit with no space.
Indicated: 172.5,°
